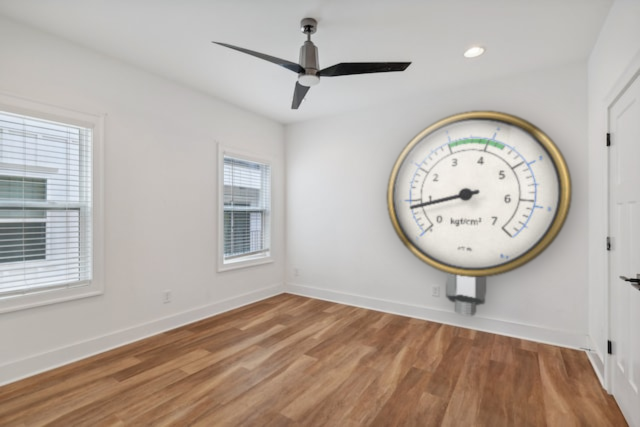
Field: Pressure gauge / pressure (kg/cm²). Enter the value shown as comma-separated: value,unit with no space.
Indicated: 0.8,kg/cm²
